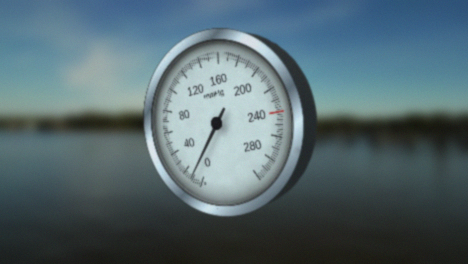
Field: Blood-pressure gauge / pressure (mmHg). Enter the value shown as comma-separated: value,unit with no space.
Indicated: 10,mmHg
